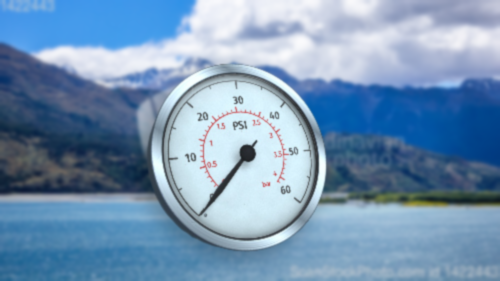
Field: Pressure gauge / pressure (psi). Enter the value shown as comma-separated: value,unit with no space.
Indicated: 0,psi
